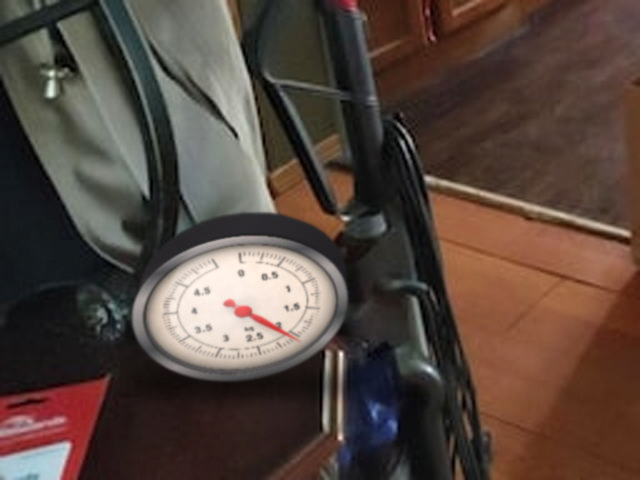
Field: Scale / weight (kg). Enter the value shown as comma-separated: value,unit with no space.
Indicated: 2,kg
